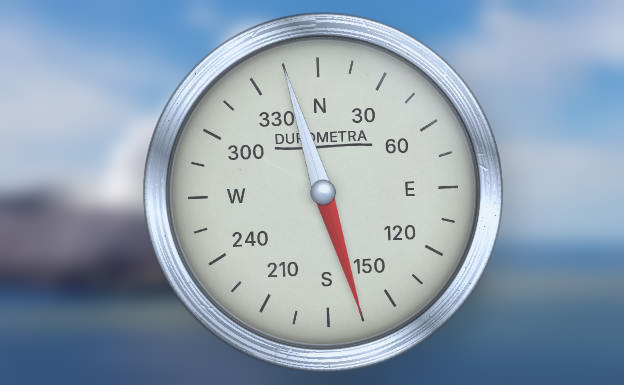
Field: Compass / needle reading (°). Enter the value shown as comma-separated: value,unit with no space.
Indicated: 165,°
